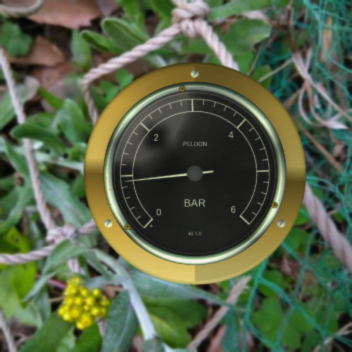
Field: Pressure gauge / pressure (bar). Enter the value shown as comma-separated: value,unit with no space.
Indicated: 0.9,bar
